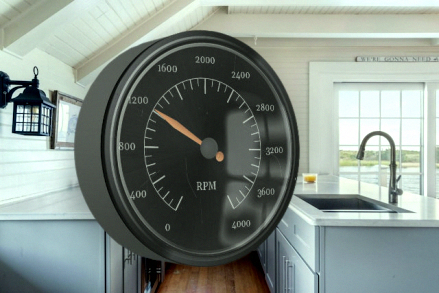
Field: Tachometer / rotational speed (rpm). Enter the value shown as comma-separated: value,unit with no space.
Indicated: 1200,rpm
